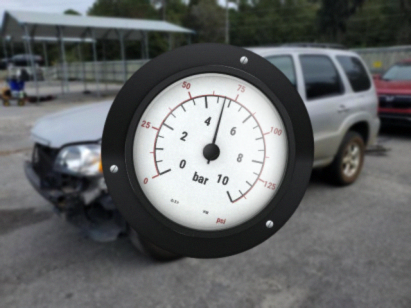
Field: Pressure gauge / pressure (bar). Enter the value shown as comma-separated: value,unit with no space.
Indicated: 4.75,bar
